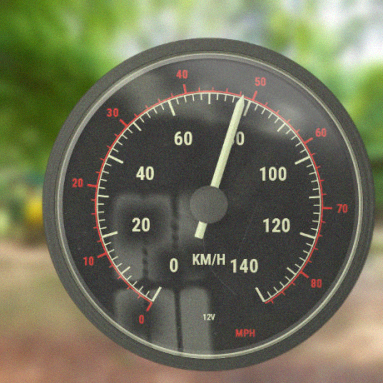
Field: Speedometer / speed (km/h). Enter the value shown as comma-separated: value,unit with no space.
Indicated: 78,km/h
